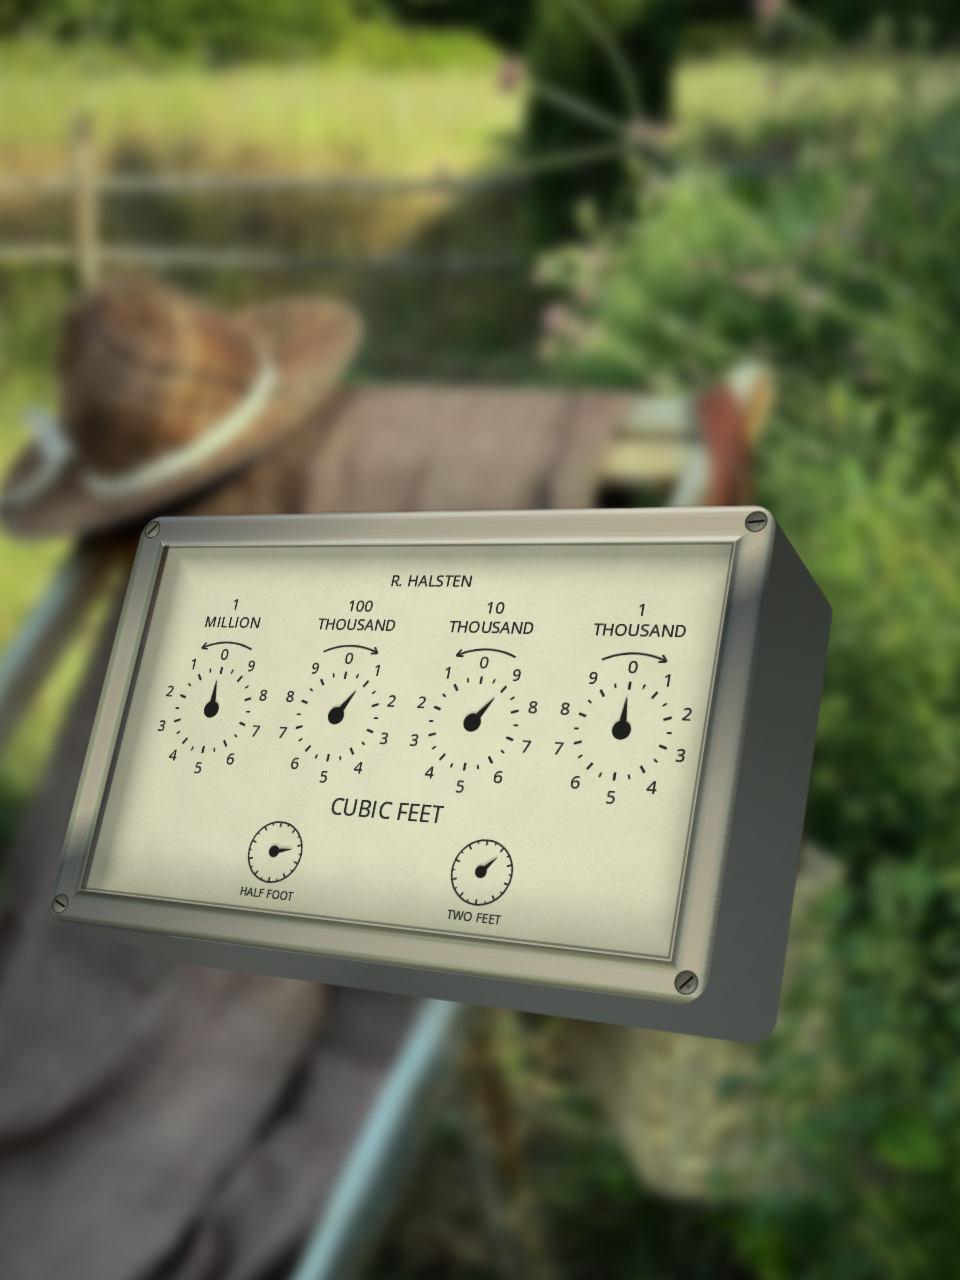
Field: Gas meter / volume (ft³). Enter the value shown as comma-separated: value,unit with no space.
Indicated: 9000,ft³
